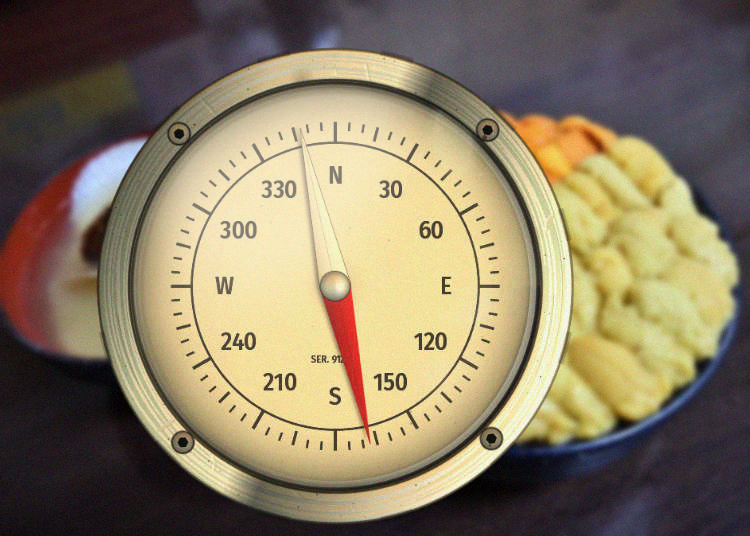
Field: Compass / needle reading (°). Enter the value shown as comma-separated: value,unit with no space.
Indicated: 167.5,°
